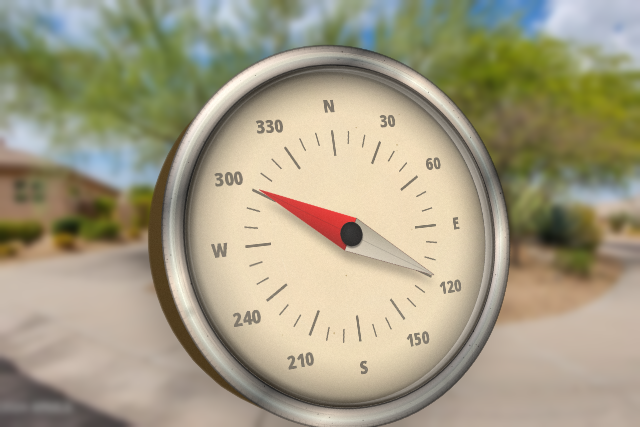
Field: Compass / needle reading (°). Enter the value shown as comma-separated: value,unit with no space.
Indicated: 300,°
